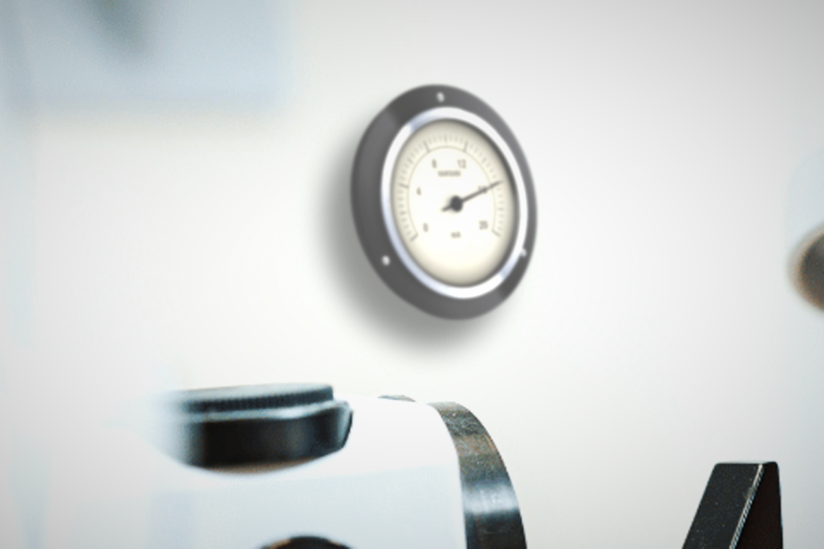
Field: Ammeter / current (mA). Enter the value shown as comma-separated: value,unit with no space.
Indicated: 16,mA
